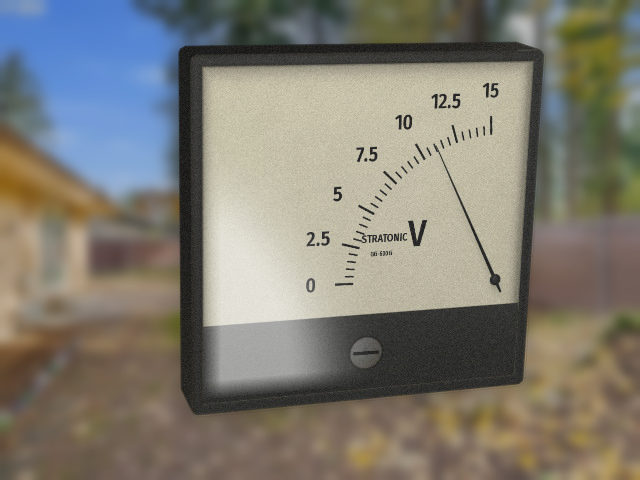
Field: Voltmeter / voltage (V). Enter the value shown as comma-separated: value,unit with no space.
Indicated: 11,V
